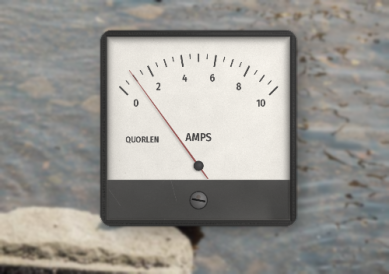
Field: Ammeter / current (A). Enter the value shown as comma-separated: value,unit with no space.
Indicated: 1,A
